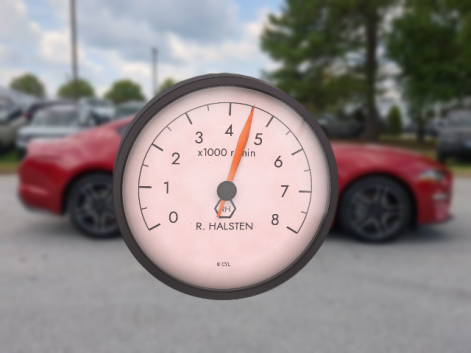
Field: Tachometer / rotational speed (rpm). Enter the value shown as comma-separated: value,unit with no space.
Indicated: 4500,rpm
